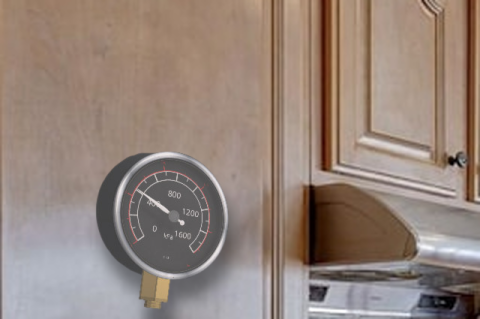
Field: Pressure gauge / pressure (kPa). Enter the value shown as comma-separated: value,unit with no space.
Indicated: 400,kPa
